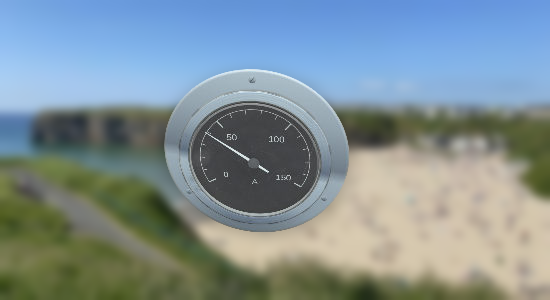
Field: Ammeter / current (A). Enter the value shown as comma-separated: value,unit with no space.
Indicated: 40,A
